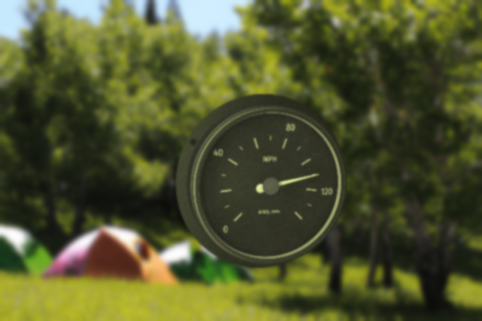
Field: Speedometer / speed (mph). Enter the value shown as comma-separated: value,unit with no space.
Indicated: 110,mph
